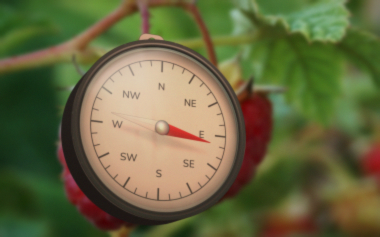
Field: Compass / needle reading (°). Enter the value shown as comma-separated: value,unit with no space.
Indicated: 100,°
